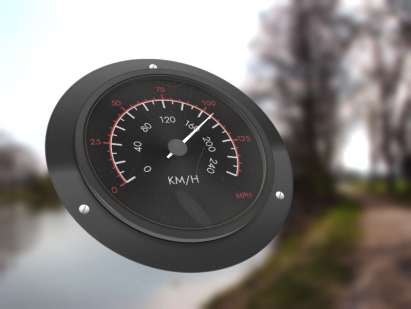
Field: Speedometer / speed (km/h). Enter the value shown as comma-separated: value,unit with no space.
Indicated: 170,km/h
